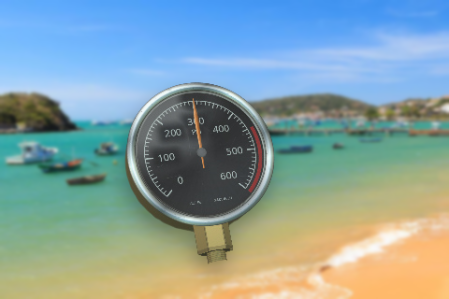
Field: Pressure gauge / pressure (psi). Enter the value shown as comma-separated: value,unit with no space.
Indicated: 300,psi
